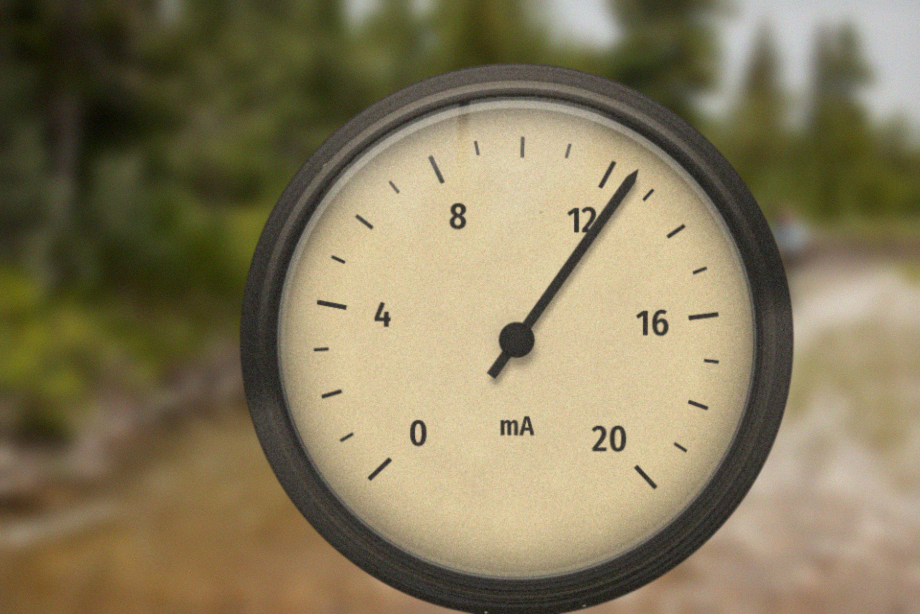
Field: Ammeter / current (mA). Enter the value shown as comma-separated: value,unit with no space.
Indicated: 12.5,mA
